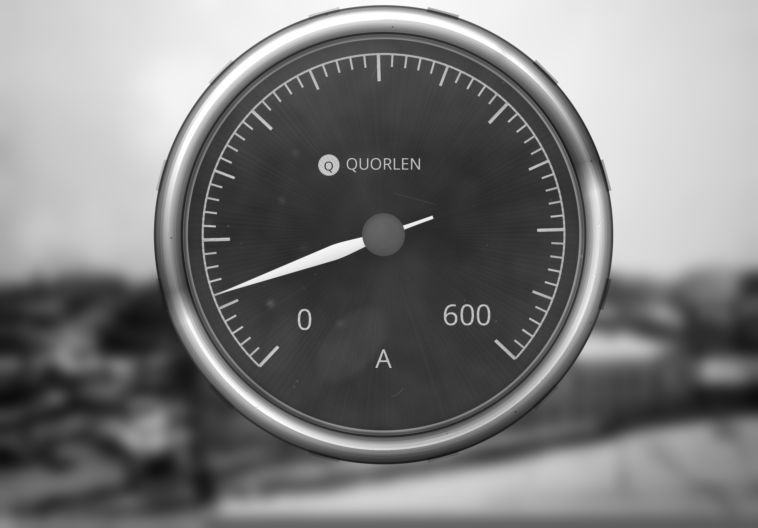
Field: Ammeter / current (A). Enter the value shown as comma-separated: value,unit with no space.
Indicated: 60,A
